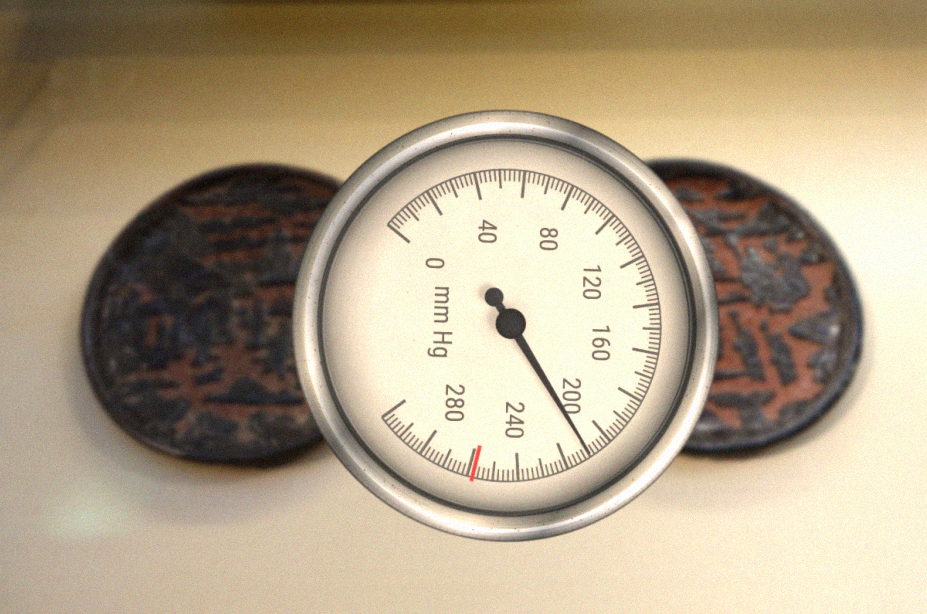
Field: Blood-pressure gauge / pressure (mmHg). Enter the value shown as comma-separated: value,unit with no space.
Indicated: 210,mmHg
